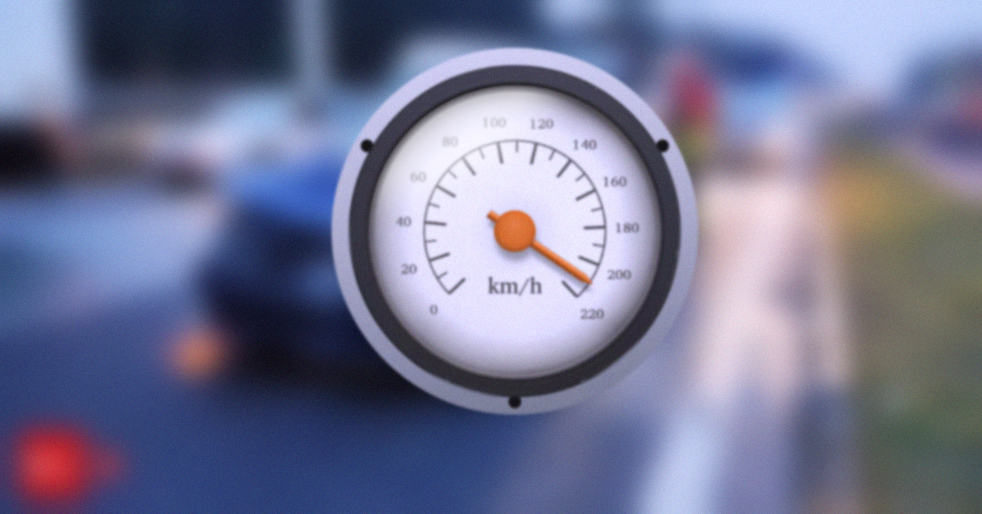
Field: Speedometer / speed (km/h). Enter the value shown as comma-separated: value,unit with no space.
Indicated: 210,km/h
